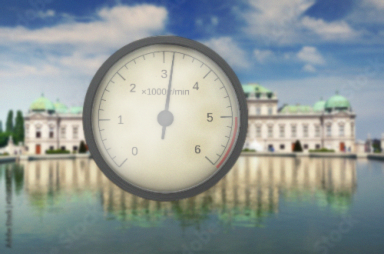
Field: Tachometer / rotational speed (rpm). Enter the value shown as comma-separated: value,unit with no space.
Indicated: 3200,rpm
